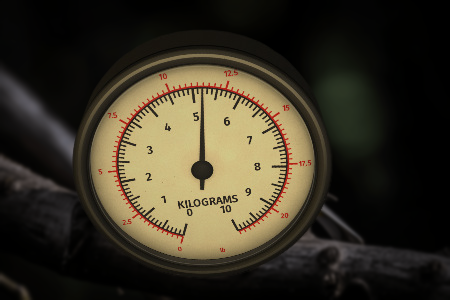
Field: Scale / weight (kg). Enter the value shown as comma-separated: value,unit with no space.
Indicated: 5.2,kg
